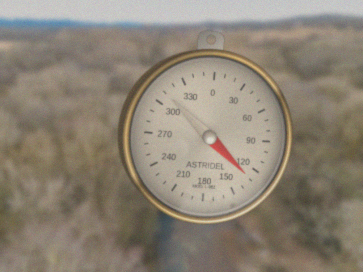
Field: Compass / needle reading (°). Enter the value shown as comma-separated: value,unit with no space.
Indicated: 130,°
